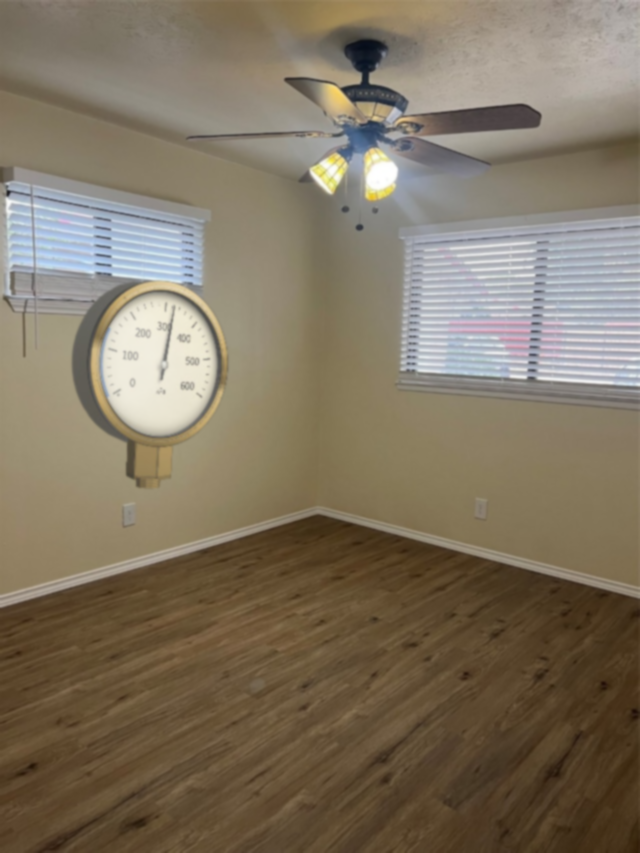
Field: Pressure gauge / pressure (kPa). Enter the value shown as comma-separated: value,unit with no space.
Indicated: 320,kPa
